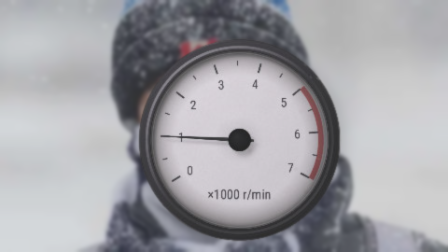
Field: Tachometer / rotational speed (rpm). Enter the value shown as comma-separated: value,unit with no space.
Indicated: 1000,rpm
